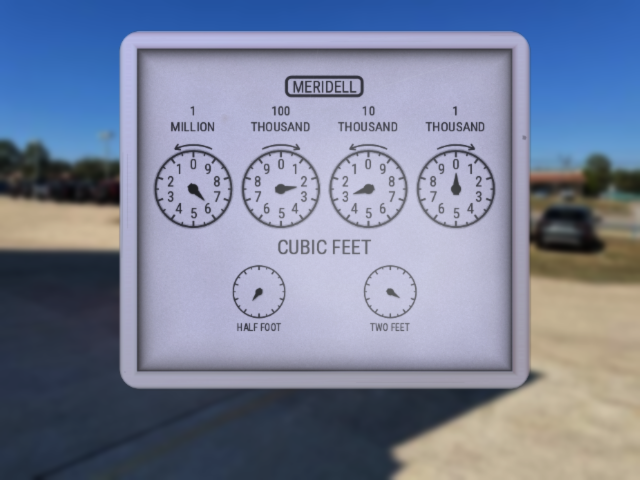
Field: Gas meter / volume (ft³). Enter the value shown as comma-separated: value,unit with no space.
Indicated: 623000,ft³
